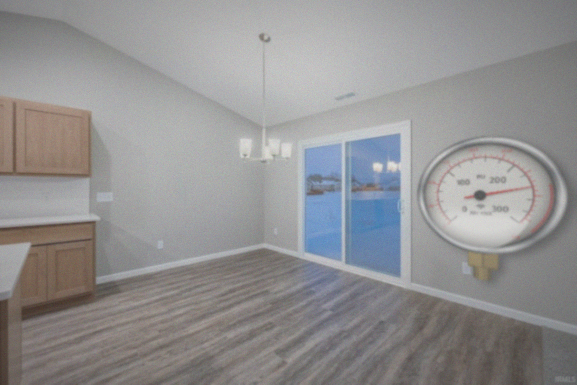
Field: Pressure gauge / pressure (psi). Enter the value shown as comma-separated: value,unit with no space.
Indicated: 240,psi
